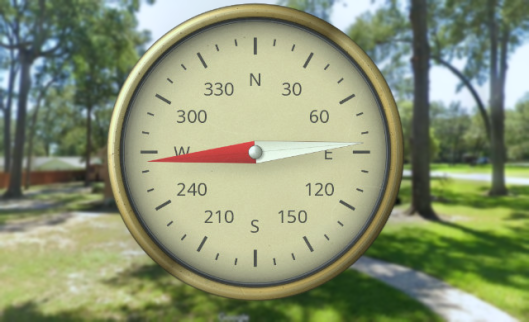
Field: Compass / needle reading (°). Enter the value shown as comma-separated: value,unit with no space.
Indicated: 265,°
